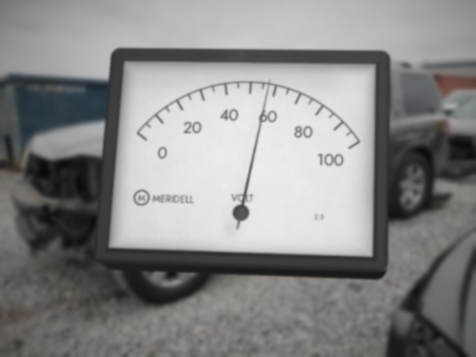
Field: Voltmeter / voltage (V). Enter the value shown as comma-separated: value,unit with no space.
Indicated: 57.5,V
